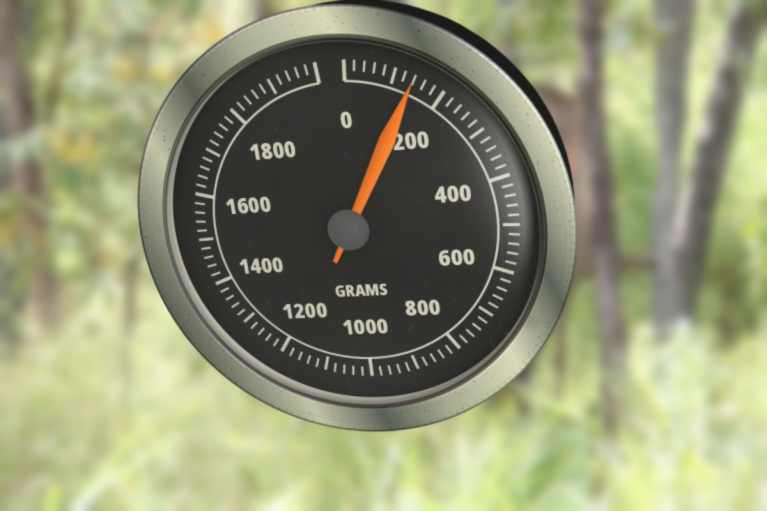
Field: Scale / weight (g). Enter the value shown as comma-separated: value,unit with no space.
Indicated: 140,g
